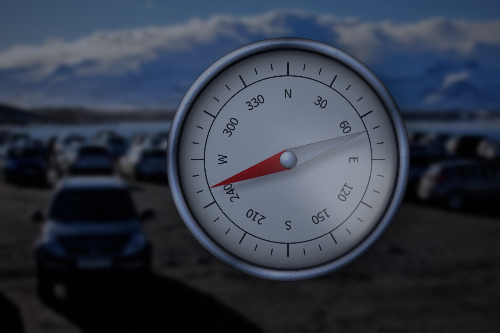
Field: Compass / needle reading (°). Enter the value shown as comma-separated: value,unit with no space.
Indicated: 250,°
